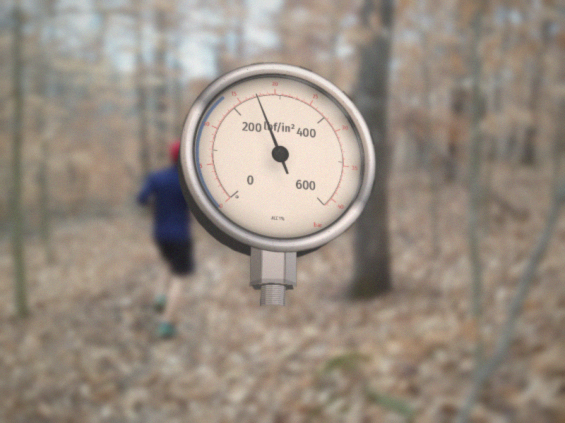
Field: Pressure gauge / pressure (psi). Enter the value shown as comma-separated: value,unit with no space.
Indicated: 250,psi
